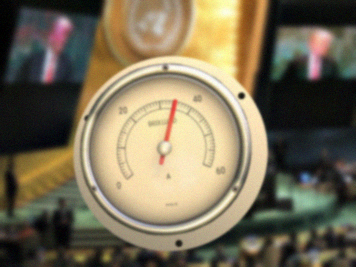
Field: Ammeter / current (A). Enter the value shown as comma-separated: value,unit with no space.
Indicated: 35,A
